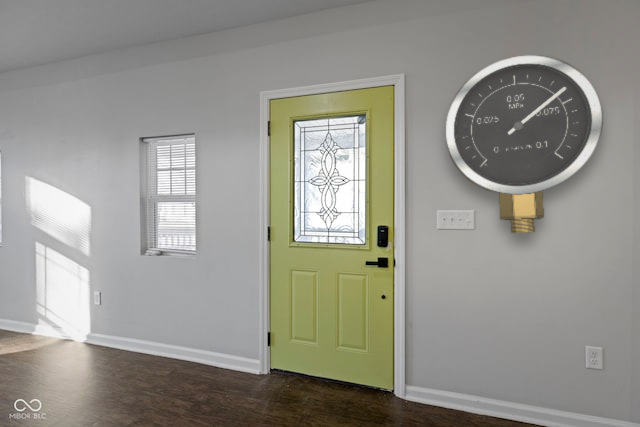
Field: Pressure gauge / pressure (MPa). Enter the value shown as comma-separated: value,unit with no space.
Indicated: 0.07,MPa
